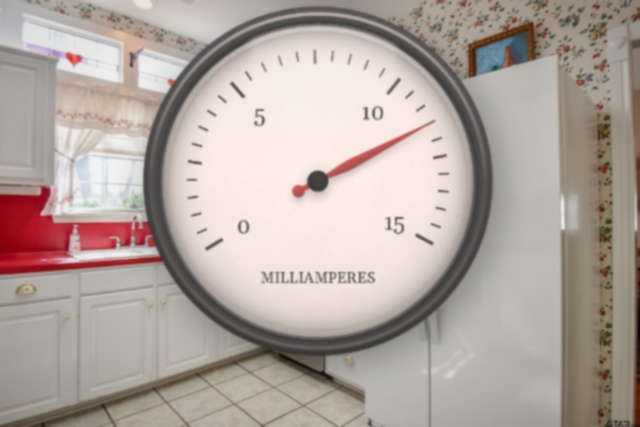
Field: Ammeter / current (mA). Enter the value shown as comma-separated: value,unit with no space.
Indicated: 11.5,mA
